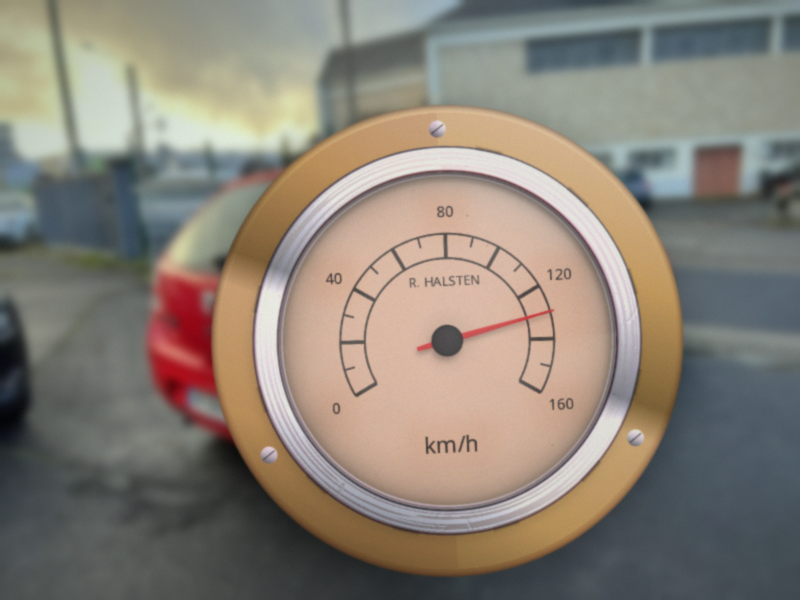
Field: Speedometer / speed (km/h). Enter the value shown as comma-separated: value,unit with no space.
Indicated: 130,km/h
